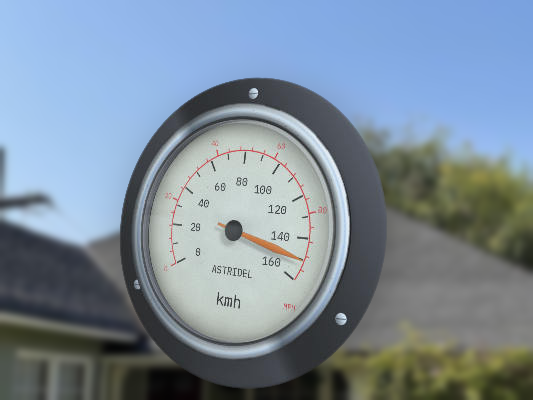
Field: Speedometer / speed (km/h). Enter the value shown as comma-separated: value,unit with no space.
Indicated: 150,km/h
